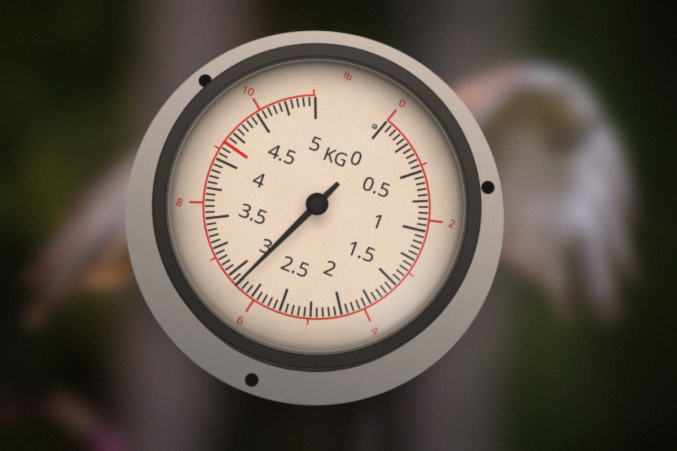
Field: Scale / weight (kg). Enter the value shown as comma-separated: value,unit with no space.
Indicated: 2.9,kg
